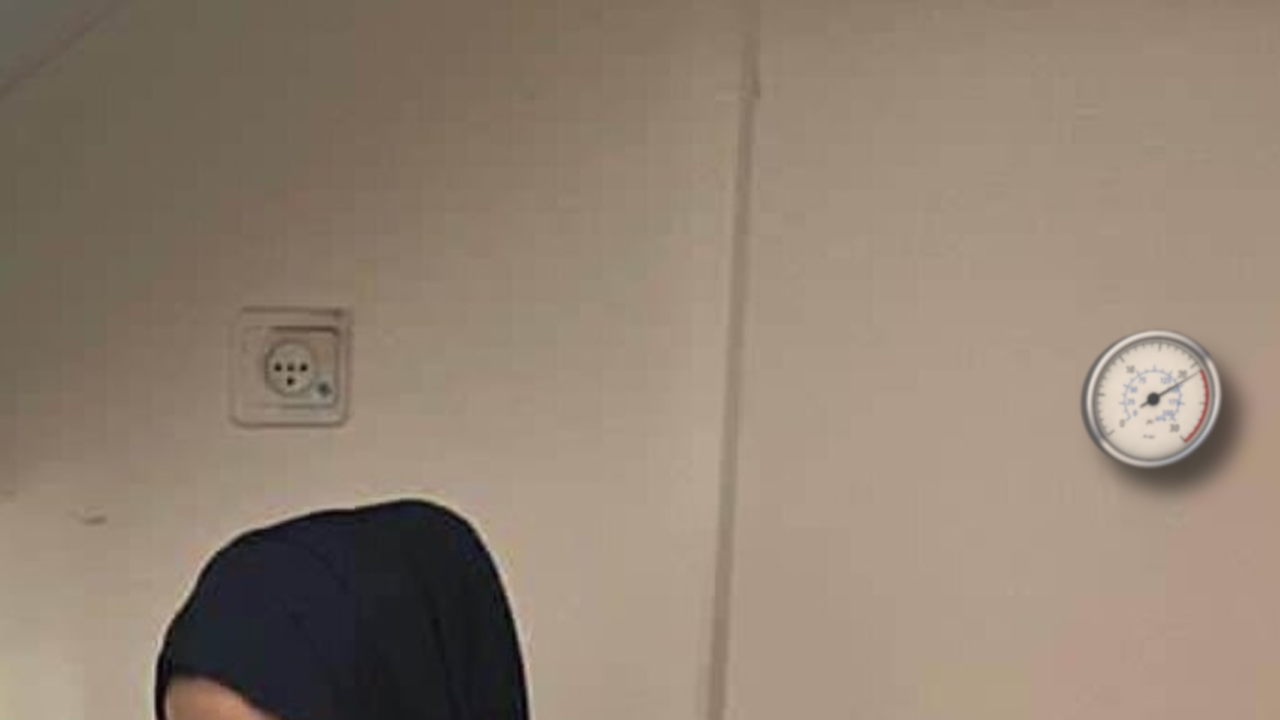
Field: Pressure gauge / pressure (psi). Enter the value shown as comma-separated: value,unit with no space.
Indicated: 21,psi
